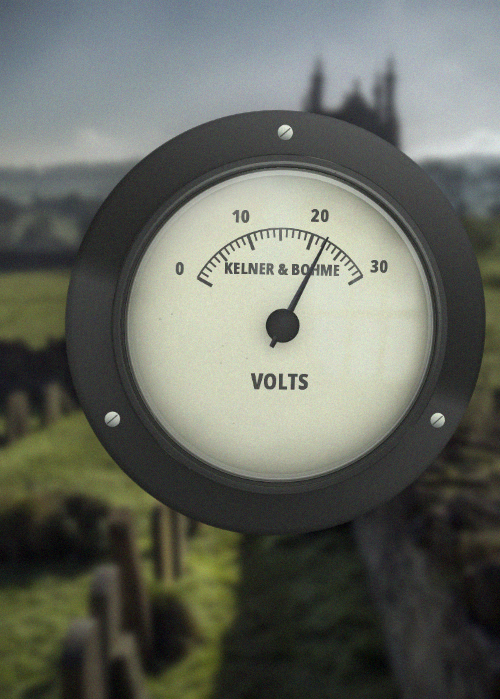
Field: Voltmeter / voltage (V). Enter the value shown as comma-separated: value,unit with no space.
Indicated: 22,V
